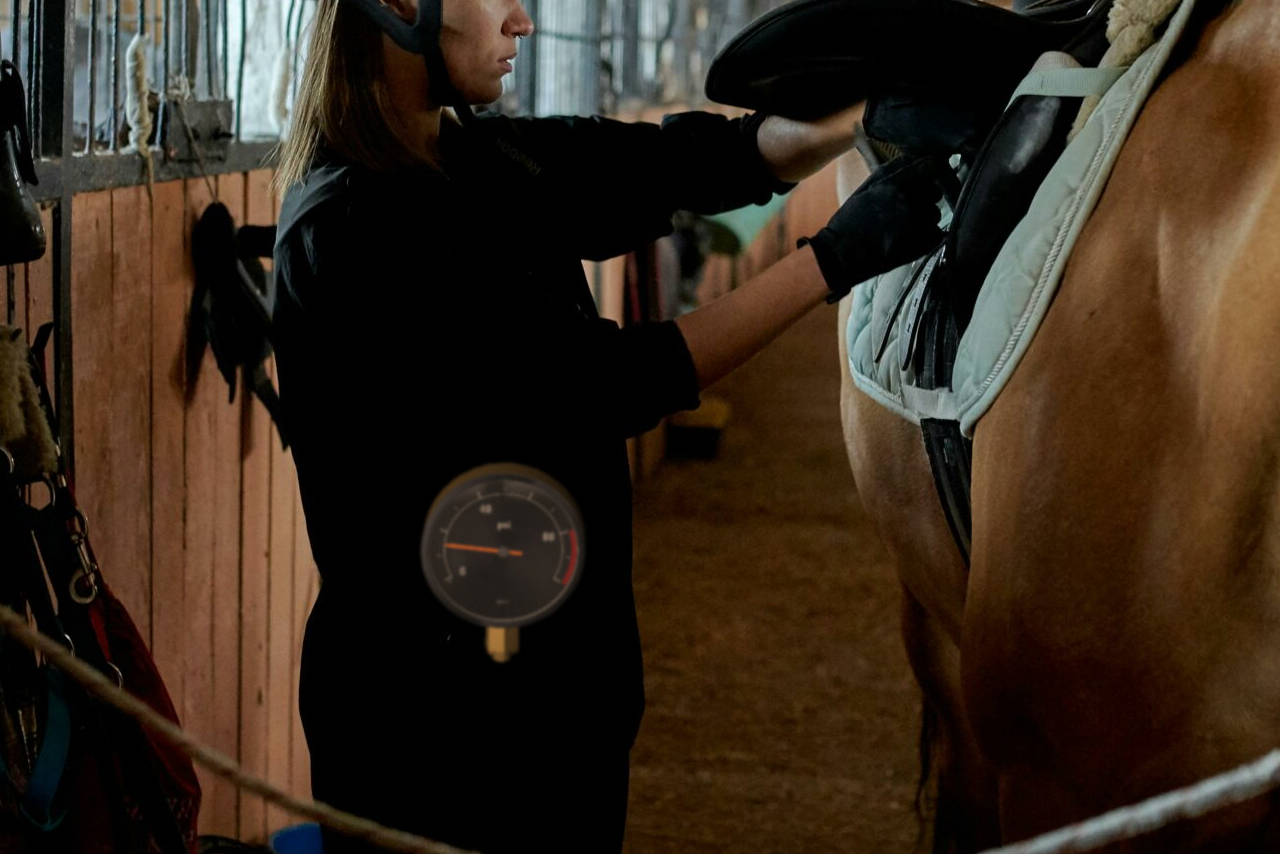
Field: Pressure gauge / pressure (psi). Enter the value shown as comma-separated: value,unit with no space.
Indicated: 15,psi
